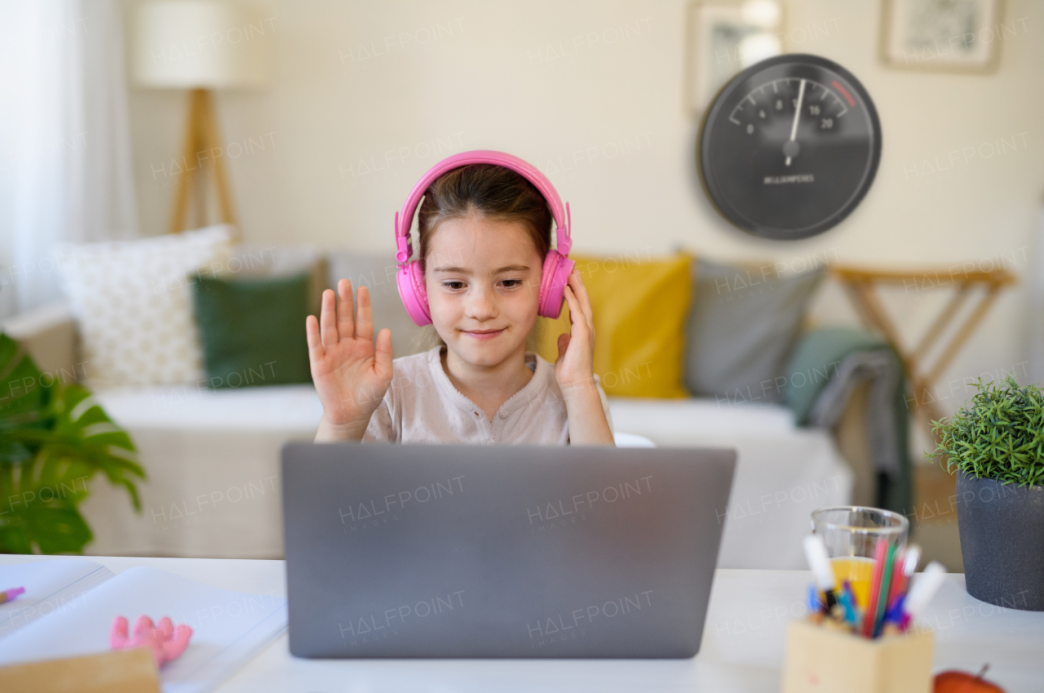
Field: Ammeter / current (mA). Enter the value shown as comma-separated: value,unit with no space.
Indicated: 12,mA
